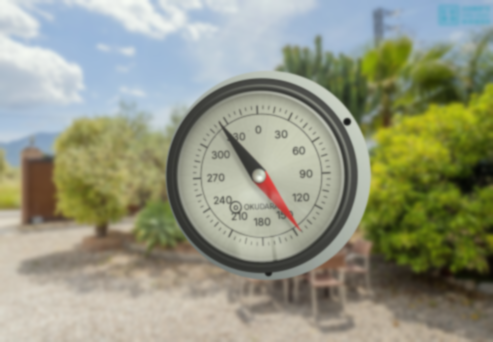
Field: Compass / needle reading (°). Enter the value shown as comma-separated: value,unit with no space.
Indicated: 145,°
